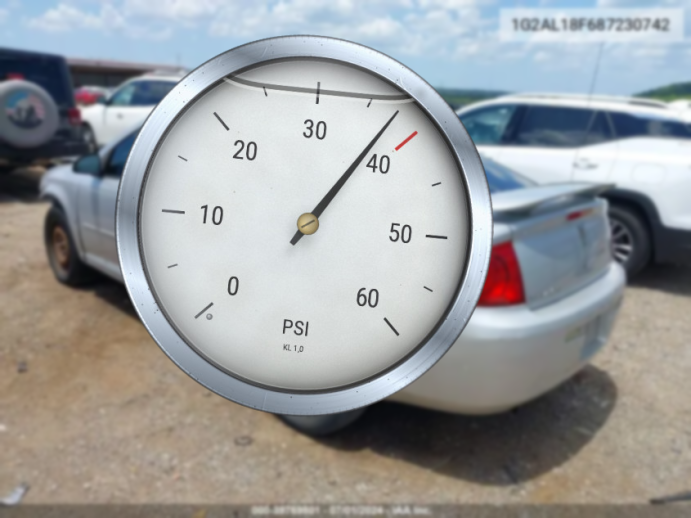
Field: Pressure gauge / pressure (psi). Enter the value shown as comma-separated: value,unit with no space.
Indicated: 37.5,psi
